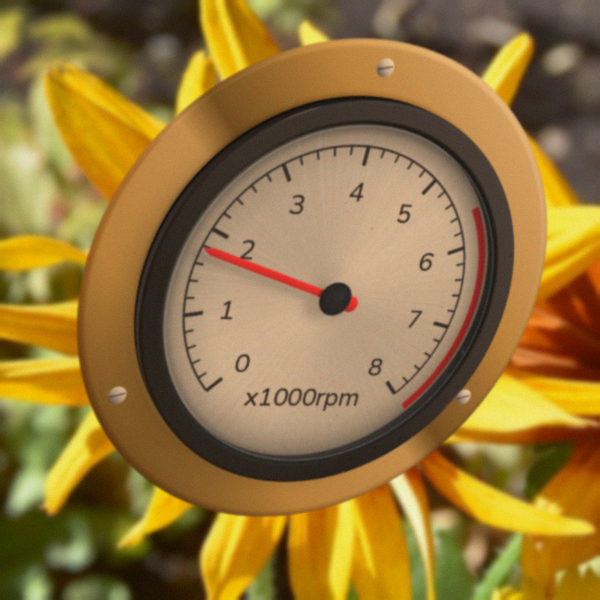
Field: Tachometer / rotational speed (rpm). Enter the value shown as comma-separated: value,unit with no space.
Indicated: 1800,rpm
